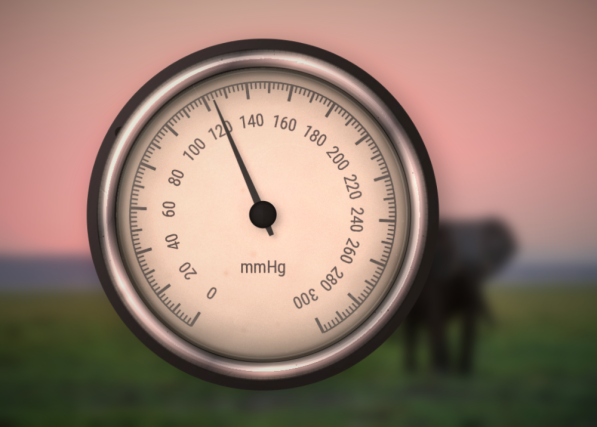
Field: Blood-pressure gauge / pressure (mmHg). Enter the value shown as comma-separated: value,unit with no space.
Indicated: 124,mmHg
